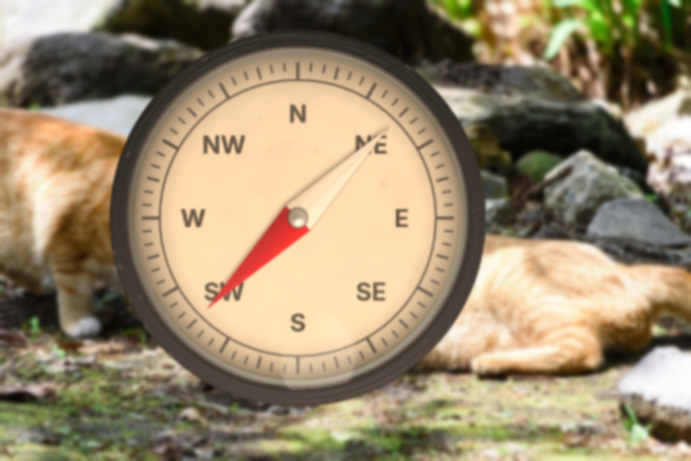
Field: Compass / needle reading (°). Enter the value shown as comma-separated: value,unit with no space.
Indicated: 225,°
